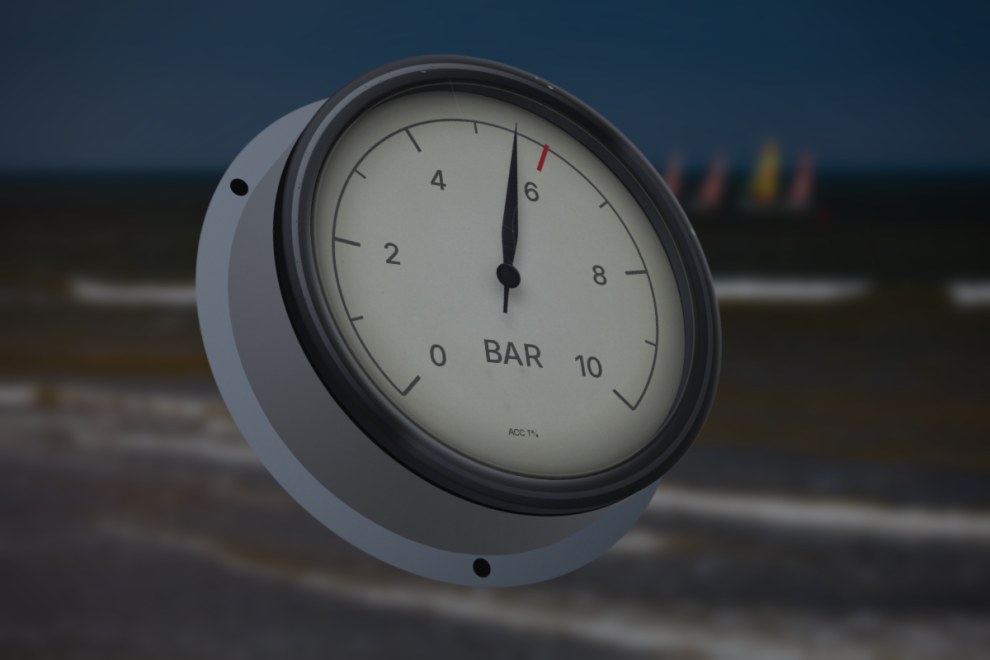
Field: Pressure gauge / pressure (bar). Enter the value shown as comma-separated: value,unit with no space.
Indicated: 5.5,bar
